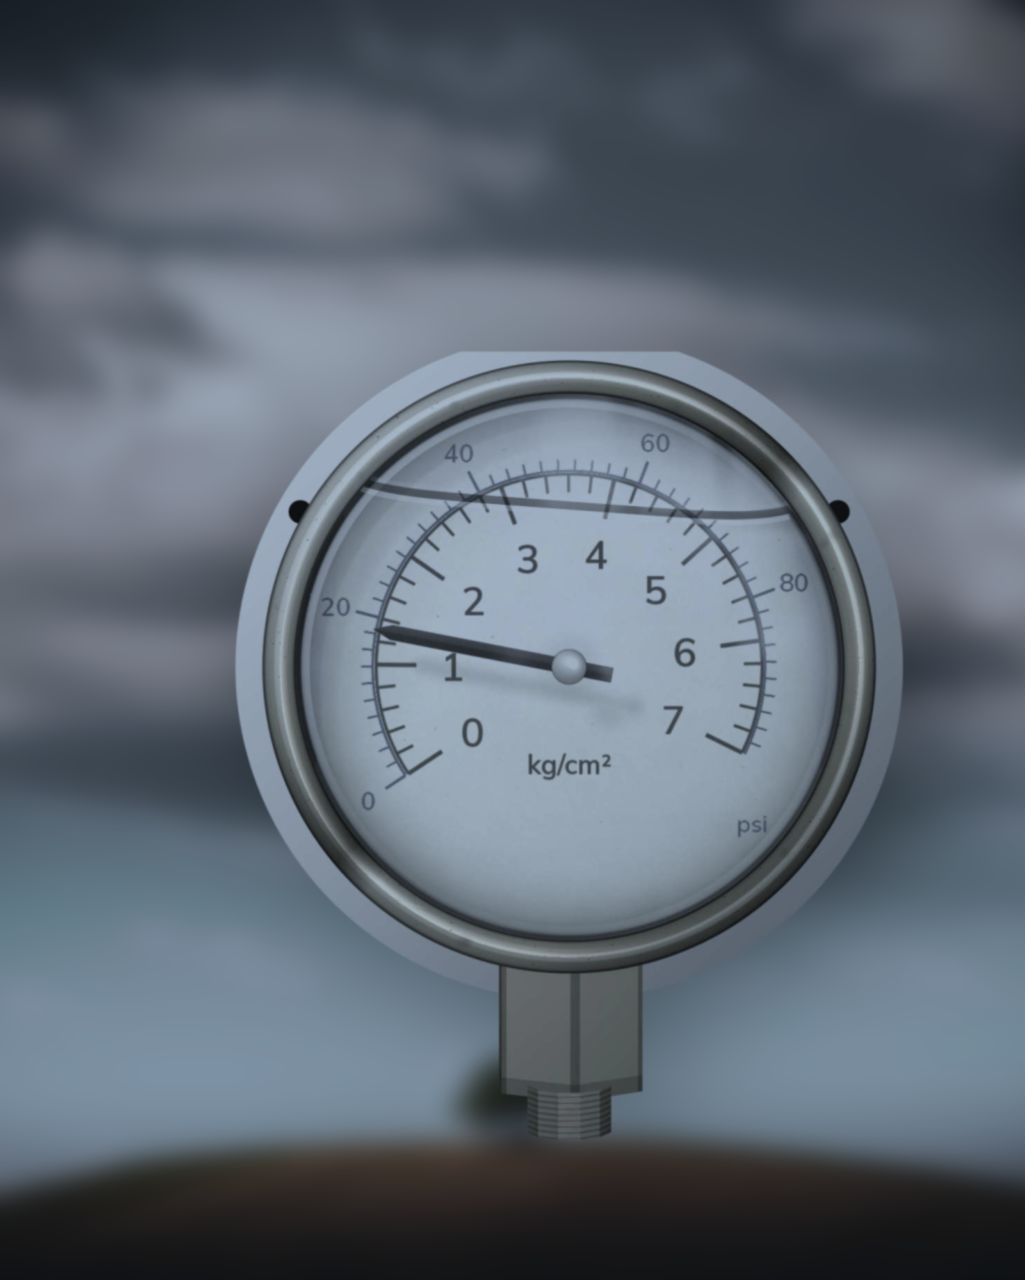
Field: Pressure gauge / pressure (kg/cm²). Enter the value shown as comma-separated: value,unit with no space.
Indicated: 1.3,kg/cm²
